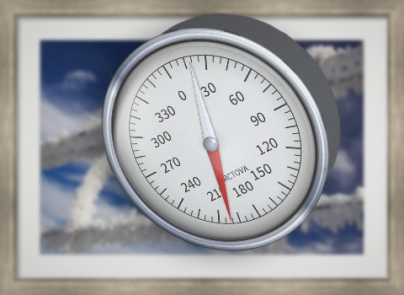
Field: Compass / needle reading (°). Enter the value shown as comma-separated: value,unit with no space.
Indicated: 200,°
